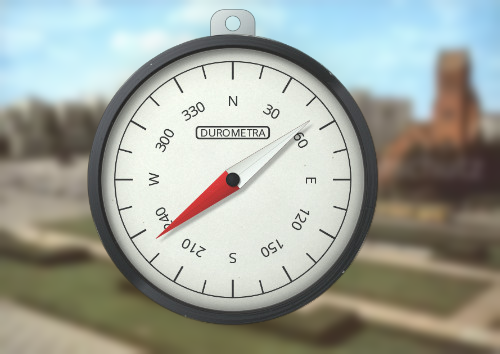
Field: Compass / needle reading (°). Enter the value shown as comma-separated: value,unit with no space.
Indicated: 232.5,°
